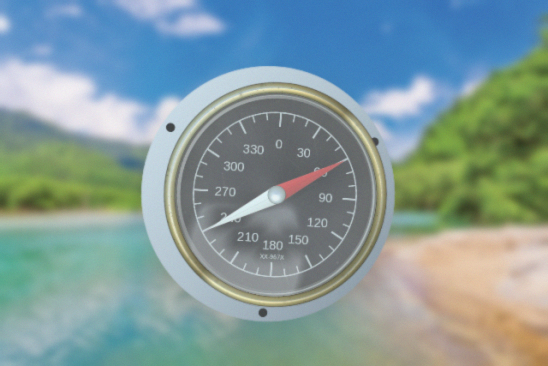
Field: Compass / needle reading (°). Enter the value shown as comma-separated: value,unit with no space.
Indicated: 60,°
